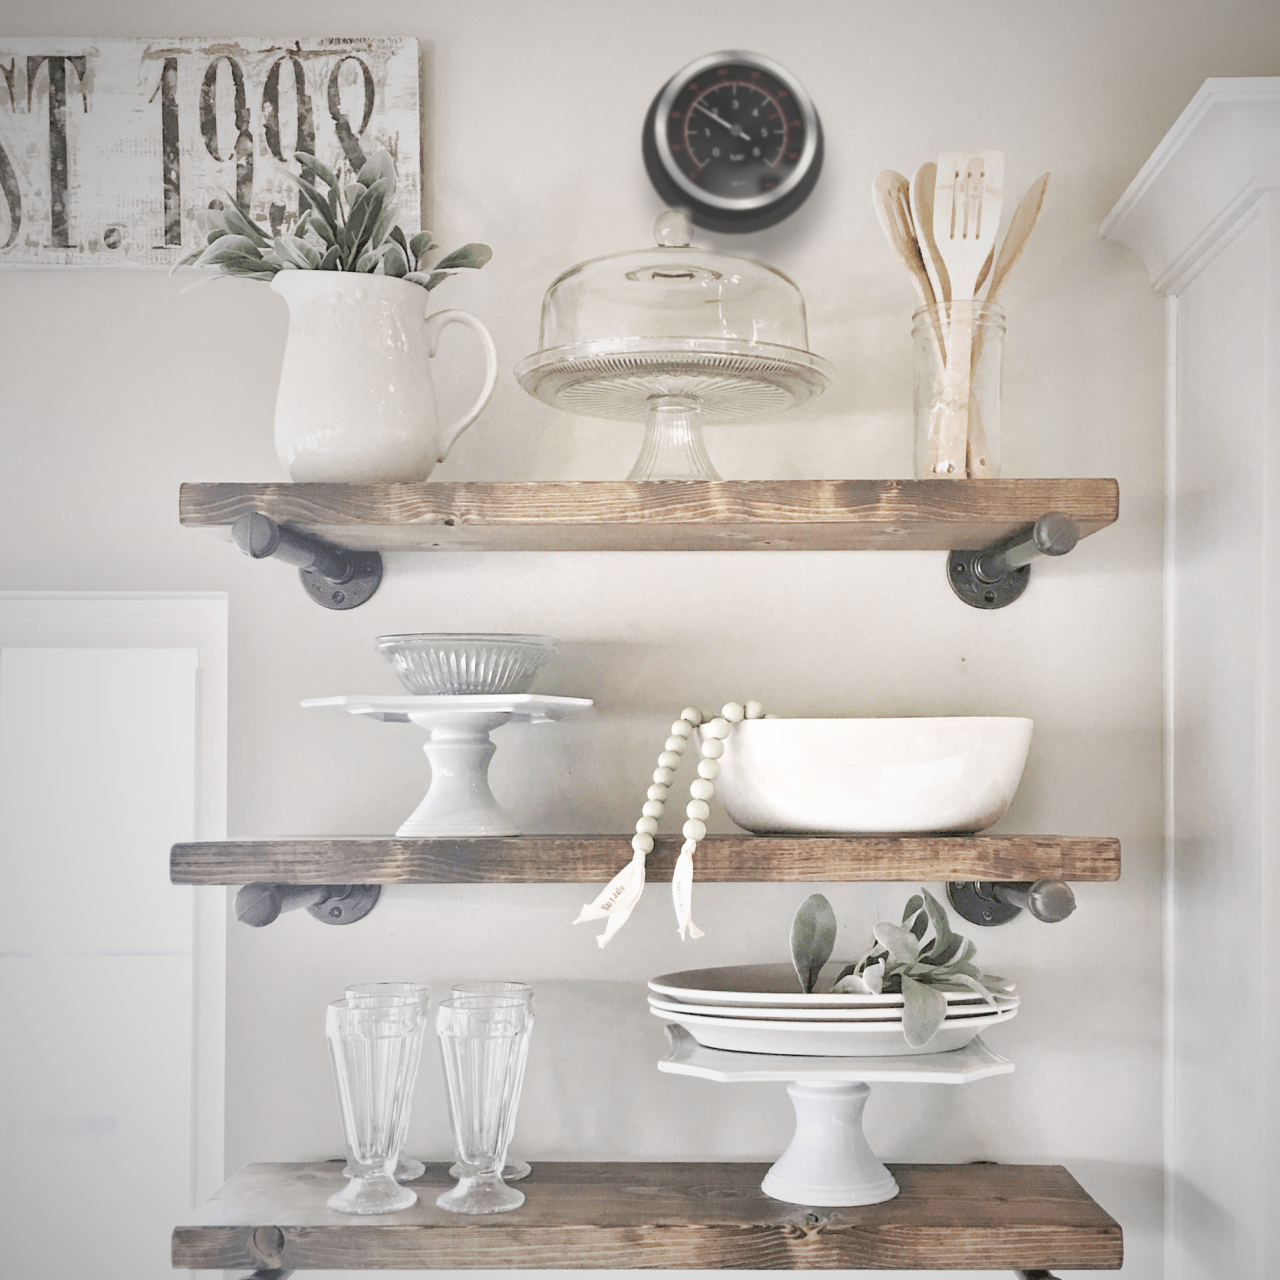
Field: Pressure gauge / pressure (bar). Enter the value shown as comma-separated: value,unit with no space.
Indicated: 1.75,bar
